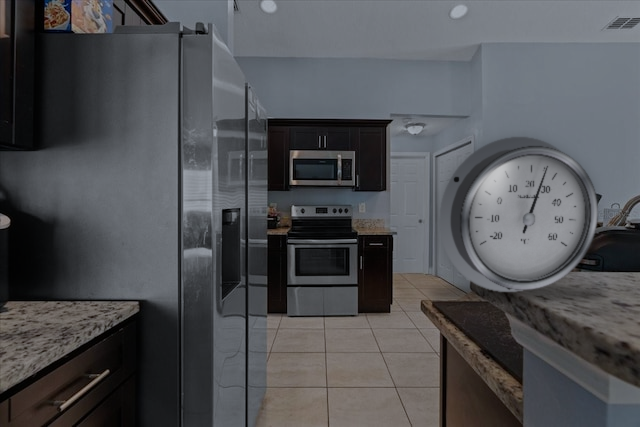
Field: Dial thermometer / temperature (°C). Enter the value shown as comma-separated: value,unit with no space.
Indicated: 25,°C
